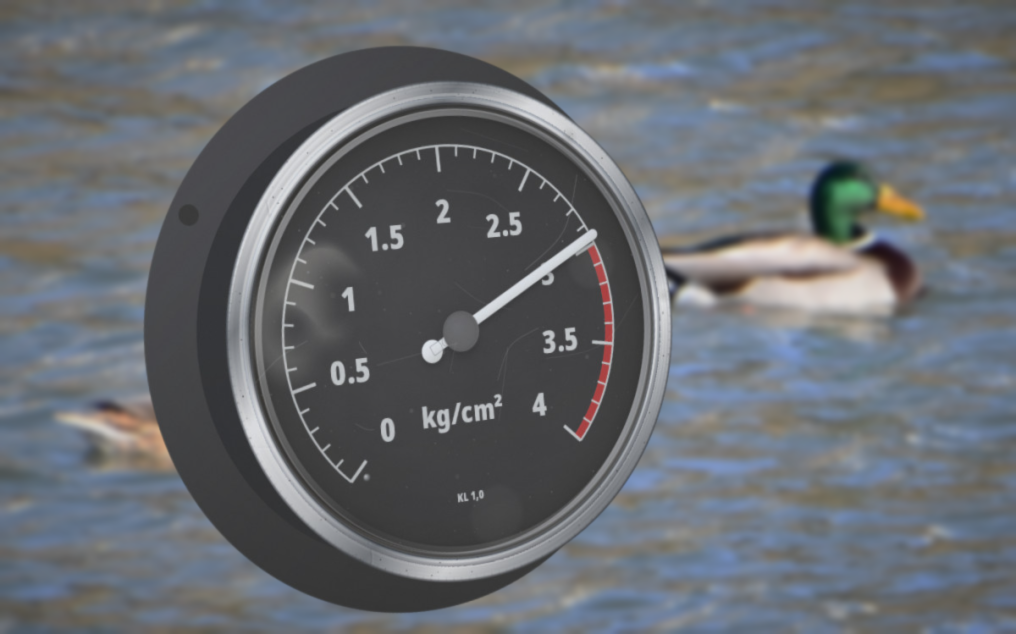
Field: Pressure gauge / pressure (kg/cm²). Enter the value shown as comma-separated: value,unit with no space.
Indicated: 2.95,kg/cm²
